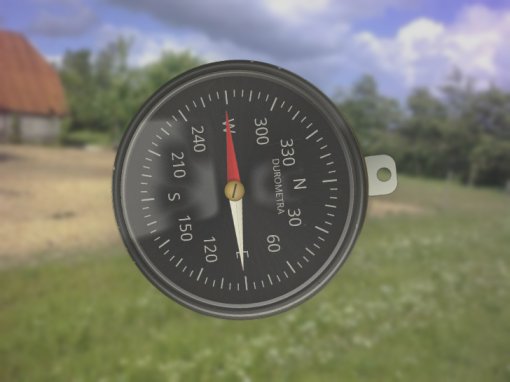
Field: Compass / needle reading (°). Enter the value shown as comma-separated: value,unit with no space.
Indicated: 270,°
